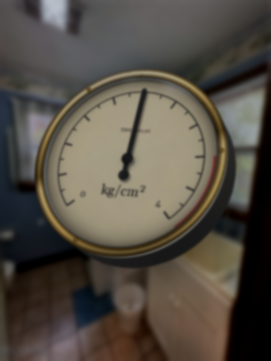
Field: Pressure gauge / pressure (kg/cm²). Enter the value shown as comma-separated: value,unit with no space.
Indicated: 2,kg/cm²
